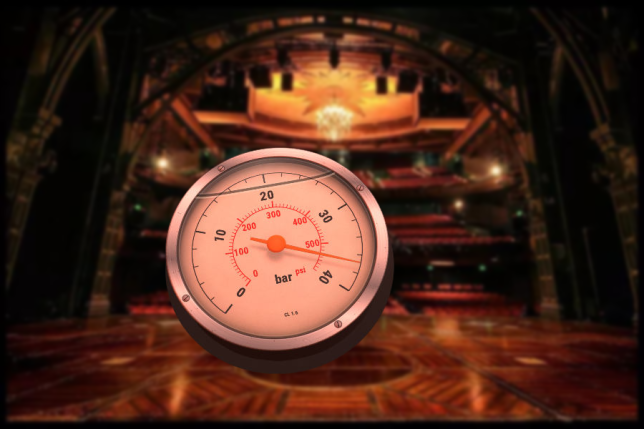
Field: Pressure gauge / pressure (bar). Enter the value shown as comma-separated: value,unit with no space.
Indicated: 37,bar
